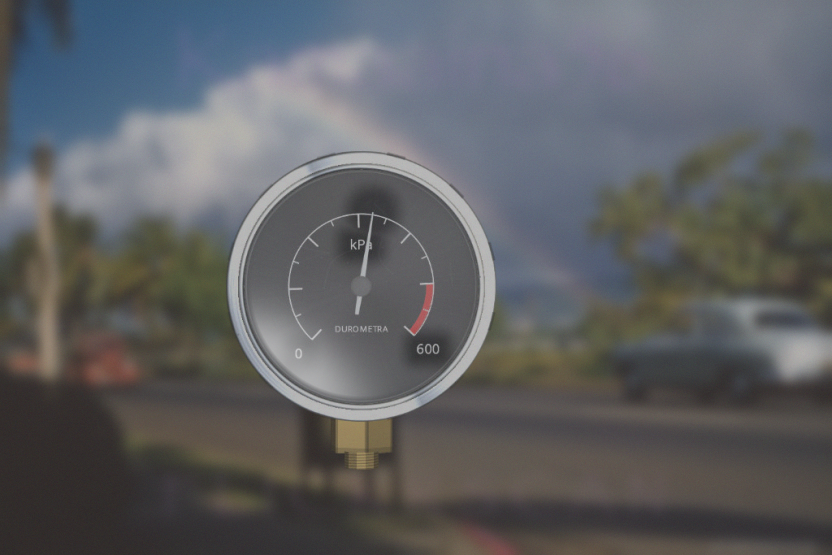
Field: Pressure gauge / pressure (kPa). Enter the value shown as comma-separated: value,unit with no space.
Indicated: 325,kPa
